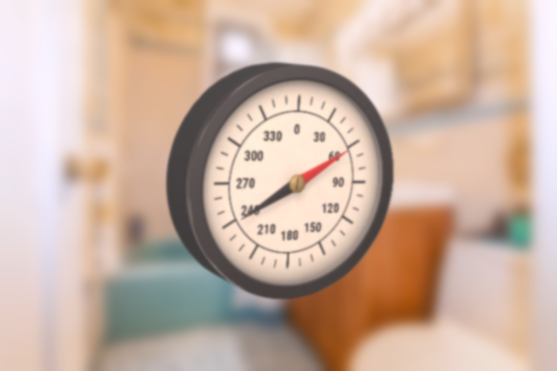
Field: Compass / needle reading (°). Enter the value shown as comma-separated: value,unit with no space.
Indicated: 60,°
